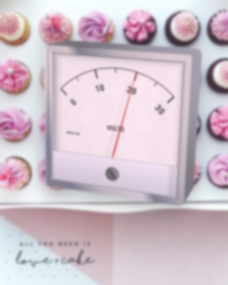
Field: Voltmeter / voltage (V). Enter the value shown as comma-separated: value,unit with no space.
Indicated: 20,V
